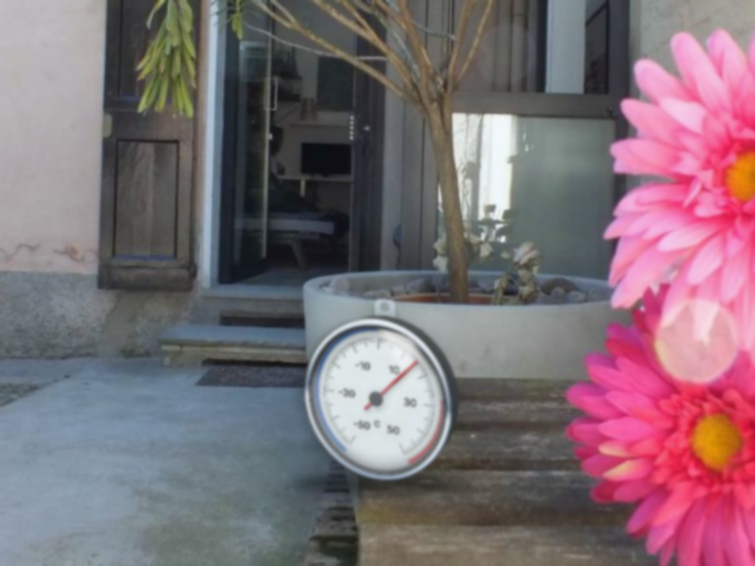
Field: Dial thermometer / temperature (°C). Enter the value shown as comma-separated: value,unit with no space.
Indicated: 15,°C
